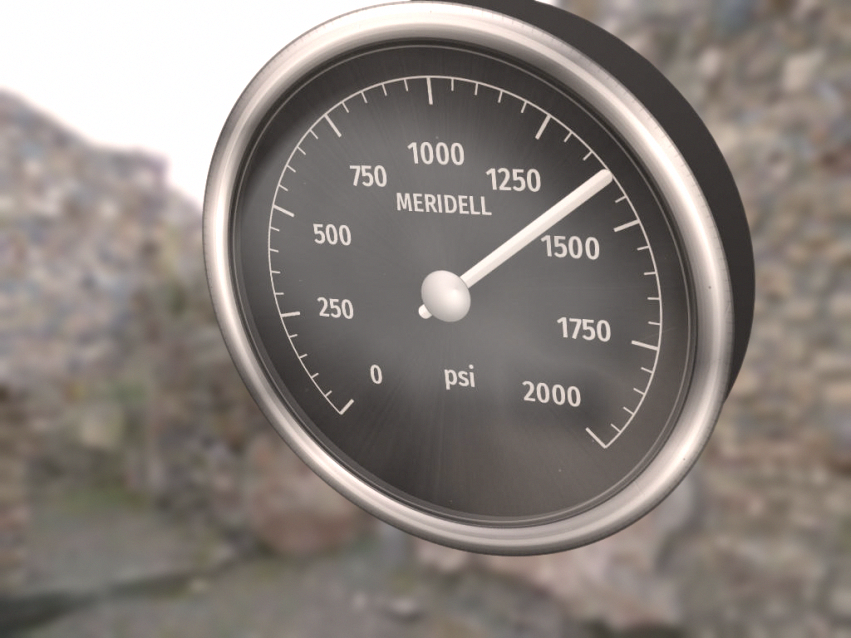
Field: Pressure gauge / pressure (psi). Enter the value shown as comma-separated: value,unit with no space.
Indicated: 1400,psi
